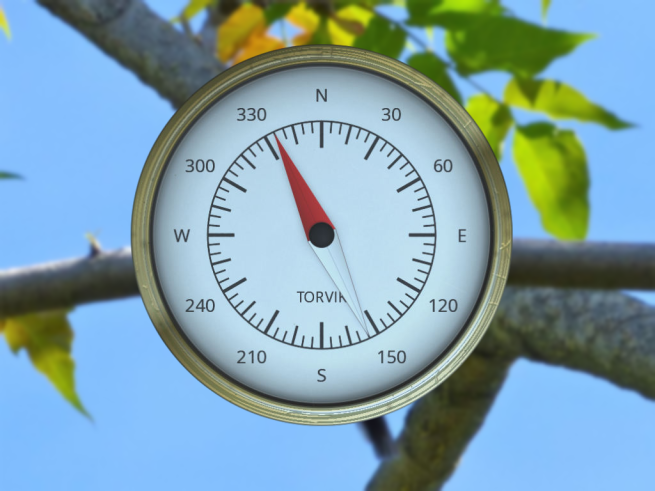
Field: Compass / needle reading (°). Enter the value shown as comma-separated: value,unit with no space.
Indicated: 335,°
